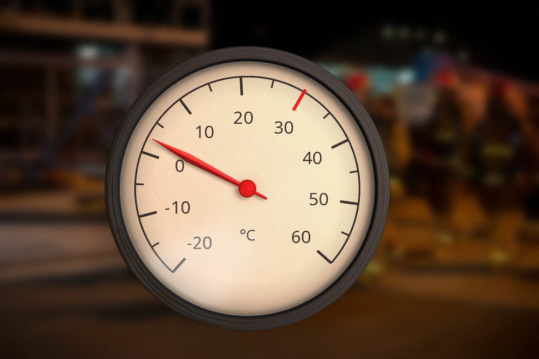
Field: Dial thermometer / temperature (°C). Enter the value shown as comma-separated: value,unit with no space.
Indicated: 2.5,°C
